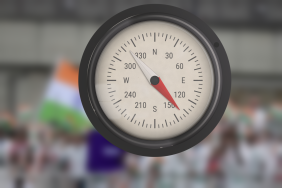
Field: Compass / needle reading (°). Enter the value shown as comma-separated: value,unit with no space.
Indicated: 140,°
